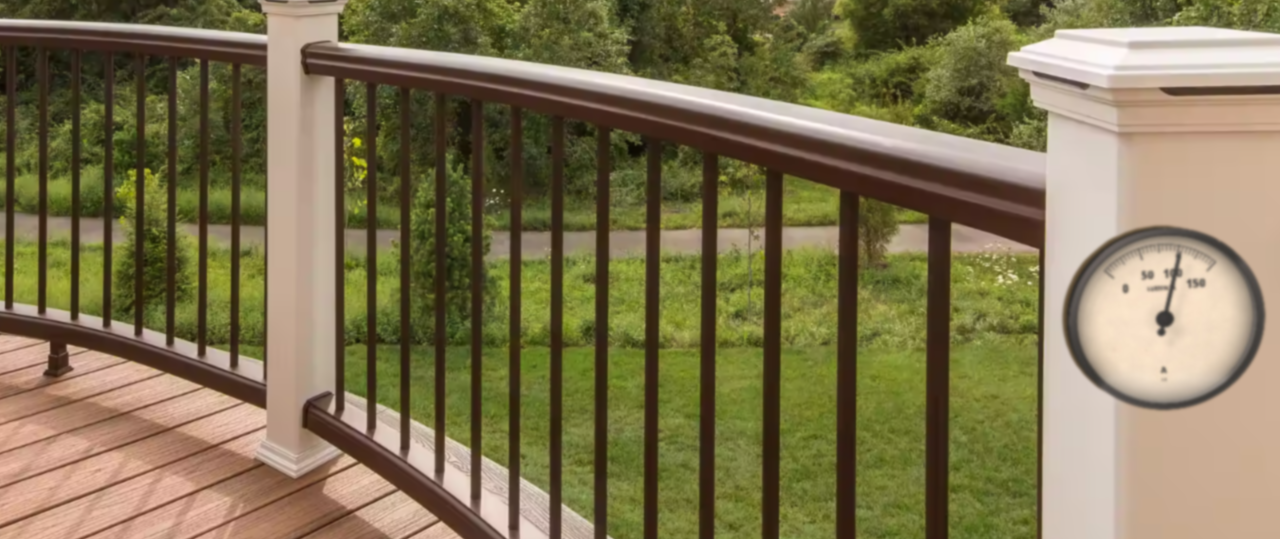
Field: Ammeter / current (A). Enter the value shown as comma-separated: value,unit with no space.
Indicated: 100,A
